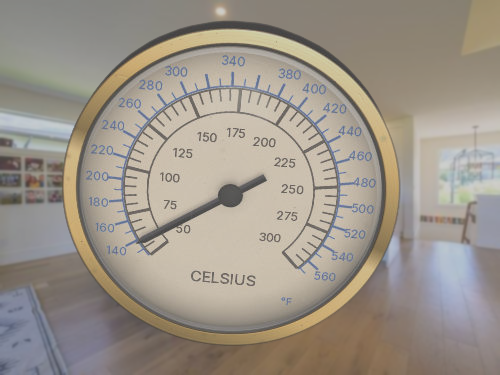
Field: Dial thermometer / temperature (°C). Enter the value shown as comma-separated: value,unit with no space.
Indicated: 60,°C
